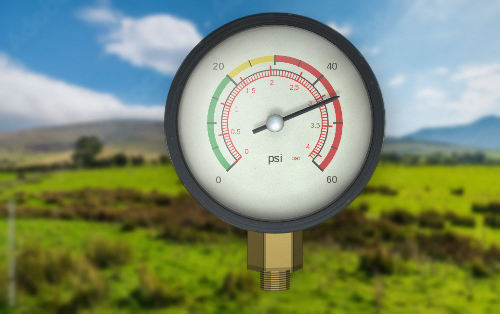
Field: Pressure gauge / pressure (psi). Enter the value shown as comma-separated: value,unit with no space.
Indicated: 45,psi
